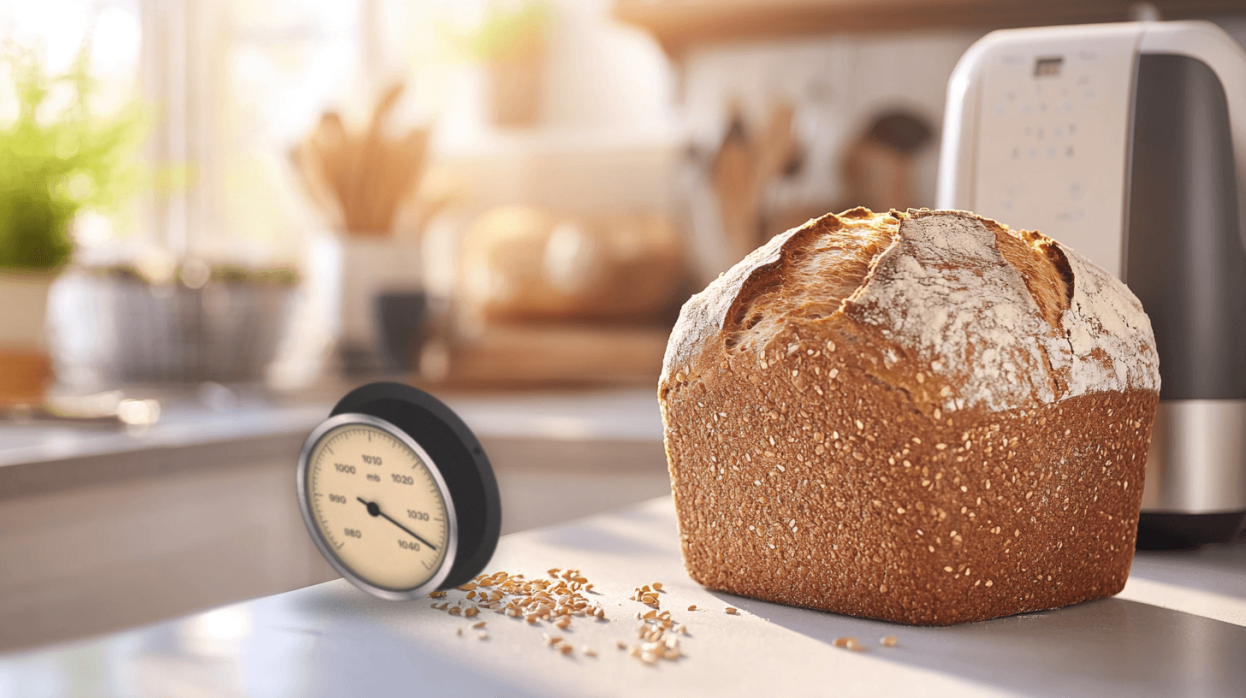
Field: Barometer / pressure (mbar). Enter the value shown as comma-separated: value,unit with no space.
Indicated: 1035,mbar
